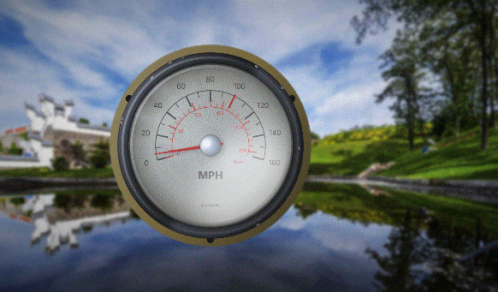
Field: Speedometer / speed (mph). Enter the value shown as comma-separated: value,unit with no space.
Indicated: 5,mph
